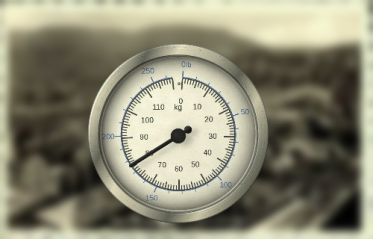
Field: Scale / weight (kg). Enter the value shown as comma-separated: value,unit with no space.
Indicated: 80,kg
